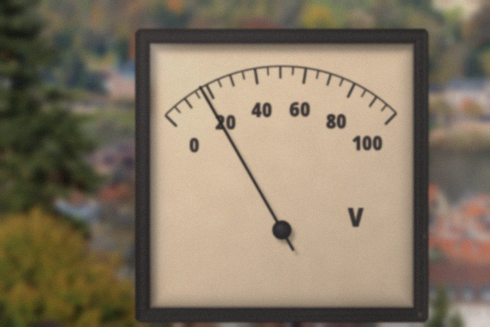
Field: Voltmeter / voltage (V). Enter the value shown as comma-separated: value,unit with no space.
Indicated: 17.5,V
